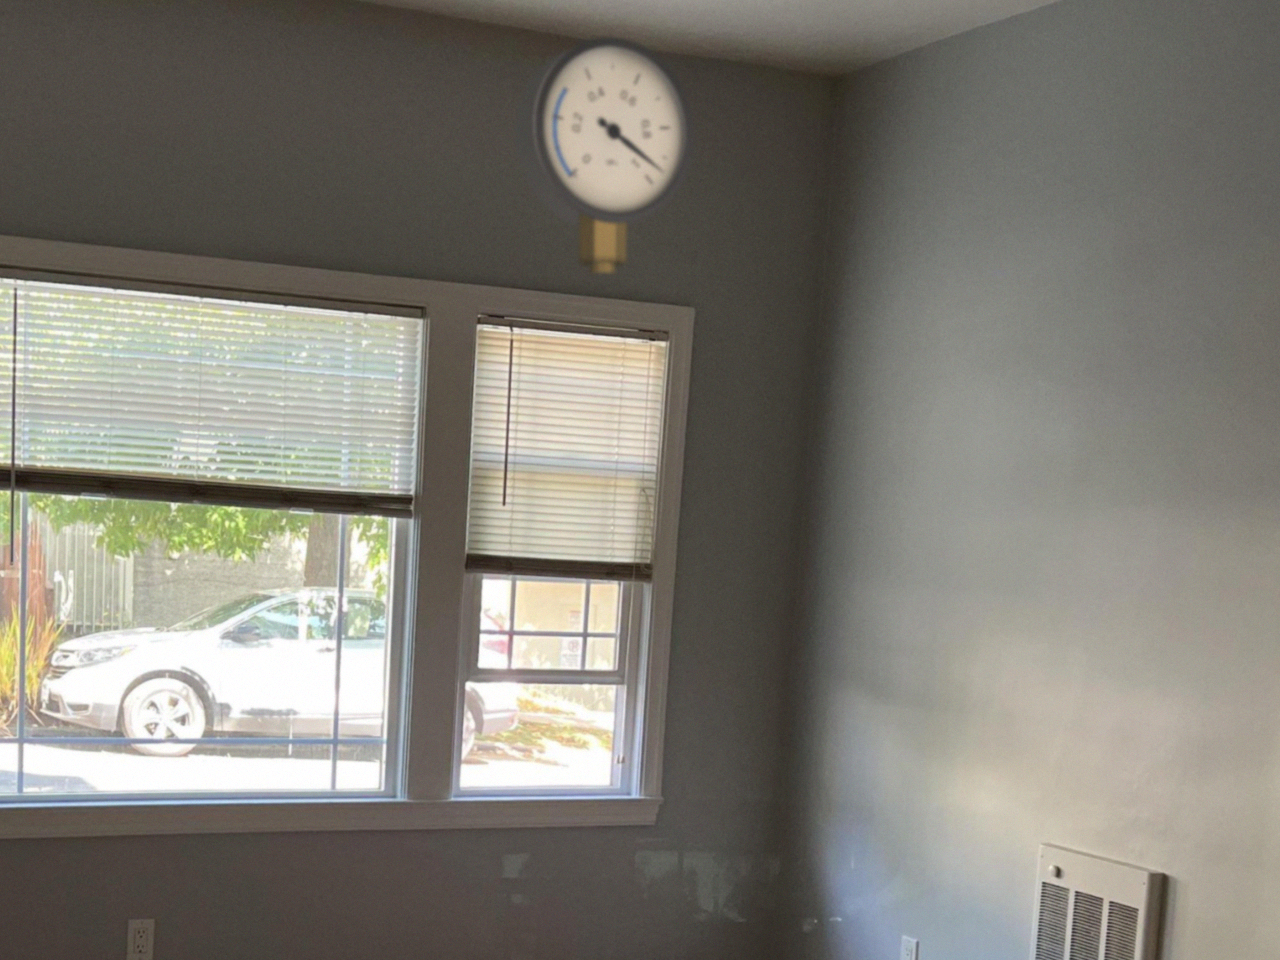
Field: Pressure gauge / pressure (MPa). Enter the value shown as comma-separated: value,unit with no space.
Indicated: 0.95,MPa
